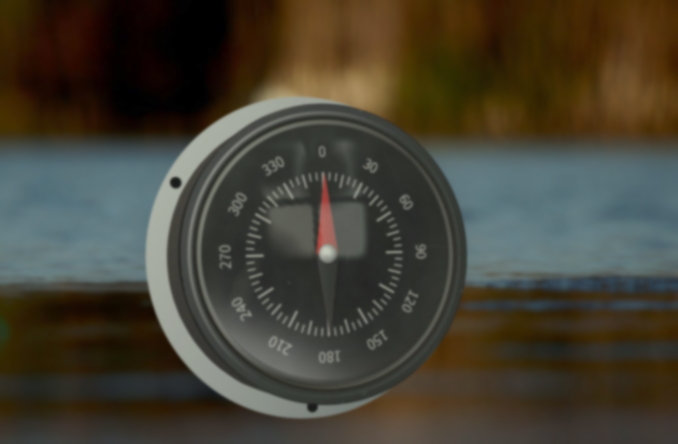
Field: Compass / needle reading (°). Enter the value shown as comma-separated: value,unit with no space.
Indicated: 0,°
